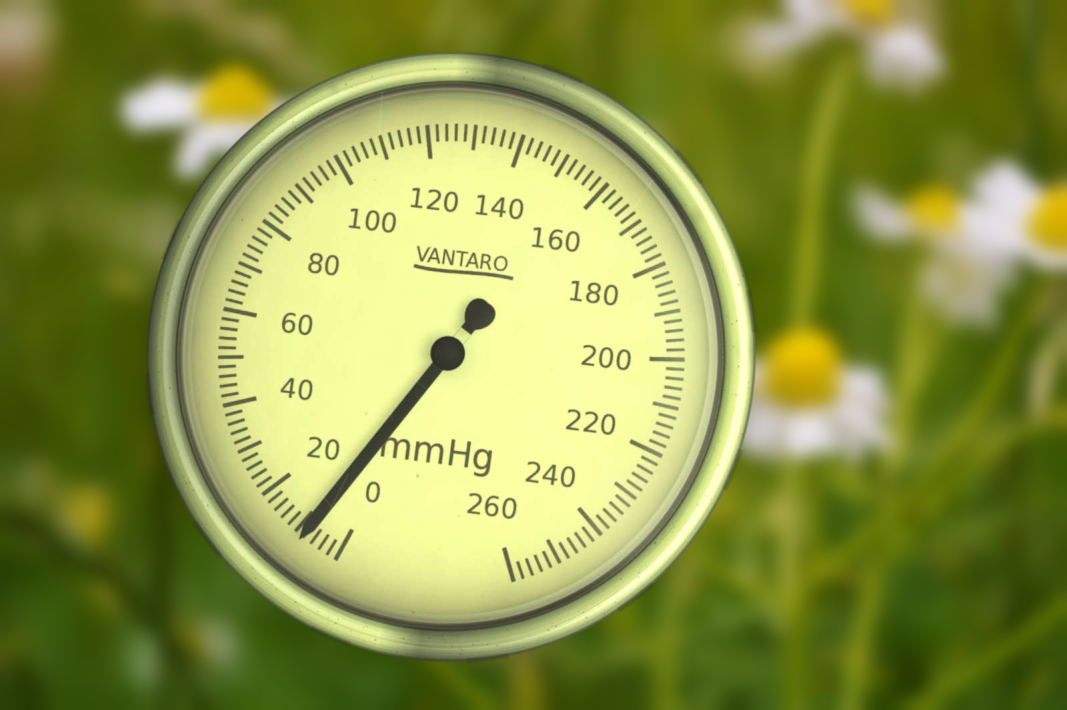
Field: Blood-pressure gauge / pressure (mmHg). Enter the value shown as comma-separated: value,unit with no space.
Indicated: 8,mmHg
